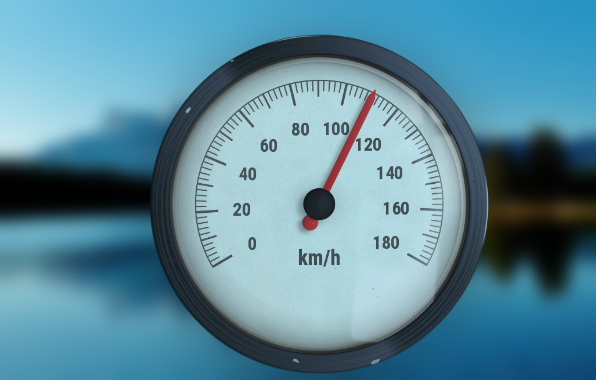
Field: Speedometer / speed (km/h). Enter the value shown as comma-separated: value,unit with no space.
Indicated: 110,km/h
